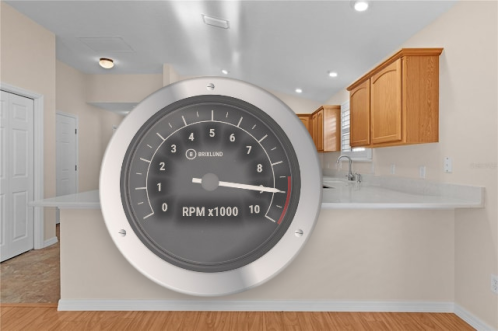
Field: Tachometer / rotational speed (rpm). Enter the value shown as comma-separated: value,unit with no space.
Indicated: 9000,rpm
